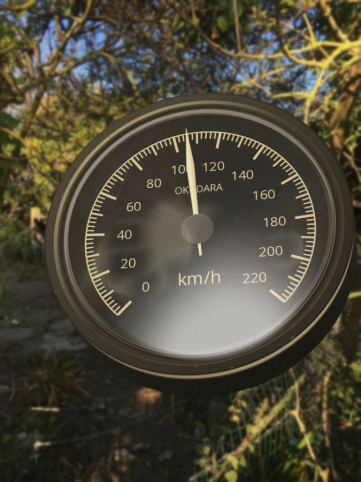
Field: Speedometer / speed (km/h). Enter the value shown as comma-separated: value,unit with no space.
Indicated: 106,km/h
